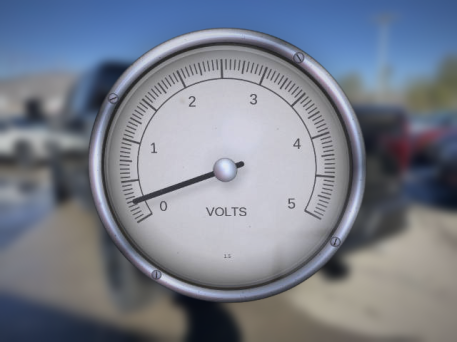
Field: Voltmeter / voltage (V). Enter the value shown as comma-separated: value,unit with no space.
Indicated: 0.25,V
